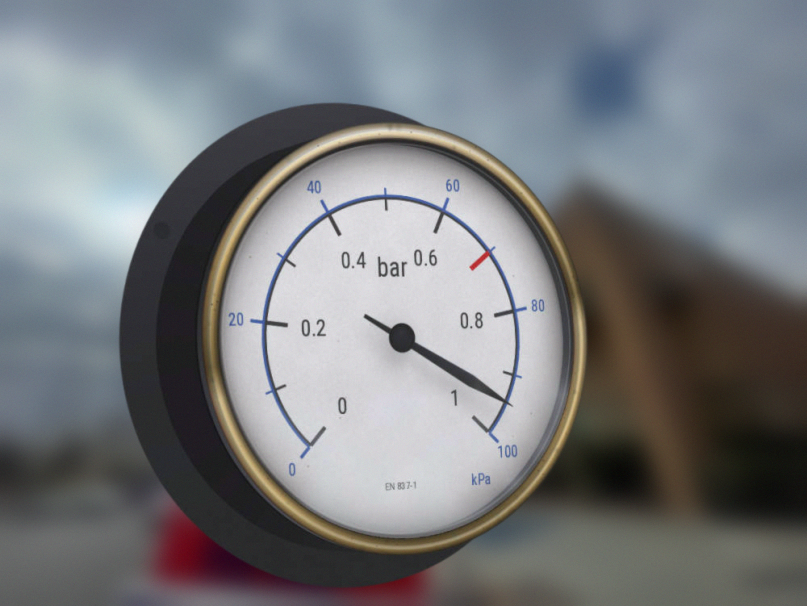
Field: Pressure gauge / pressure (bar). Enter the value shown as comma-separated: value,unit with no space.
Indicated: 0.95,bar
